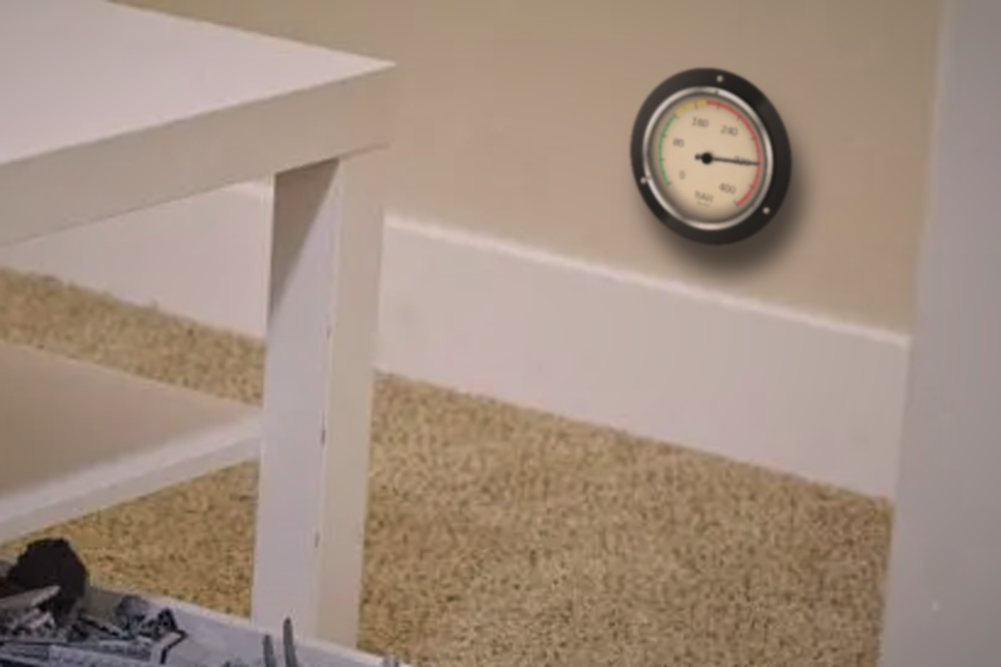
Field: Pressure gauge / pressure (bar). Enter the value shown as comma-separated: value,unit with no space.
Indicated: 320,bar
